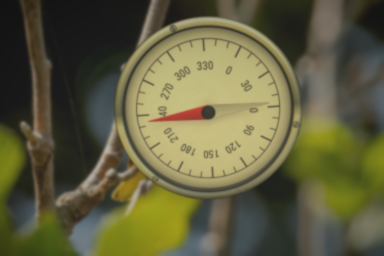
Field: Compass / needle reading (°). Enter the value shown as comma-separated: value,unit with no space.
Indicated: 235,°
